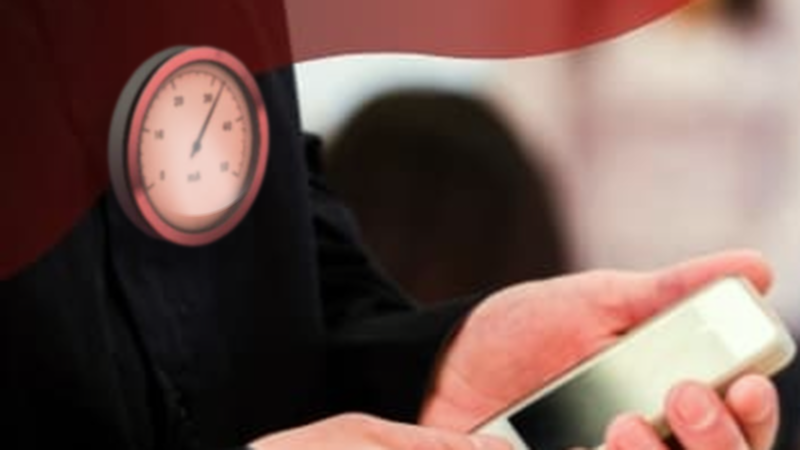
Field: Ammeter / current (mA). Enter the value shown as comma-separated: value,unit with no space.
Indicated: 32,mA
